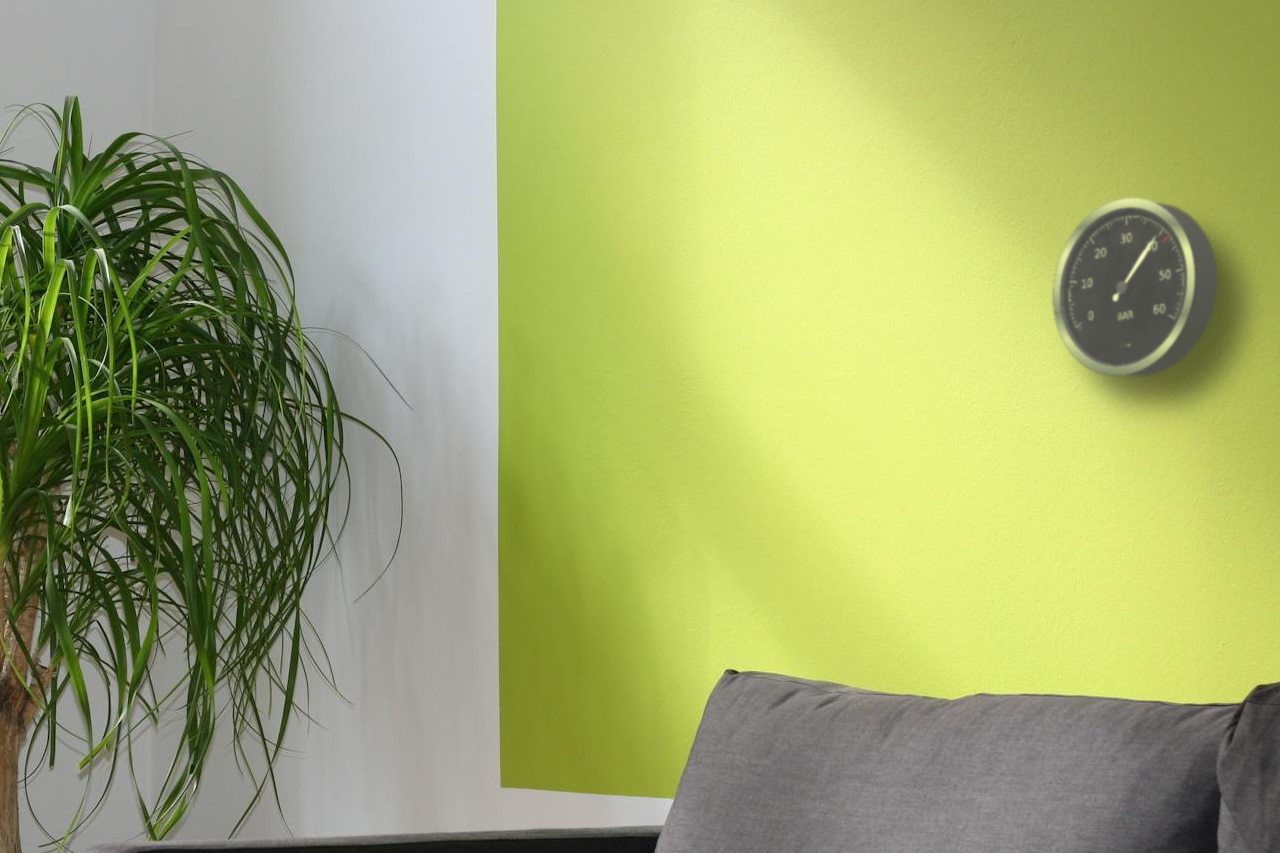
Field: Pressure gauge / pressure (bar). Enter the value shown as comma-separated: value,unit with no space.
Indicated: 40,bar
